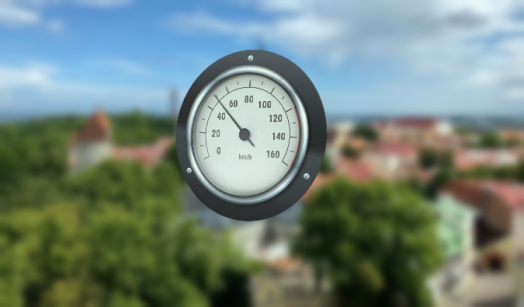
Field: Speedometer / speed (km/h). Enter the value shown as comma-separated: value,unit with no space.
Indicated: 50,km/h
